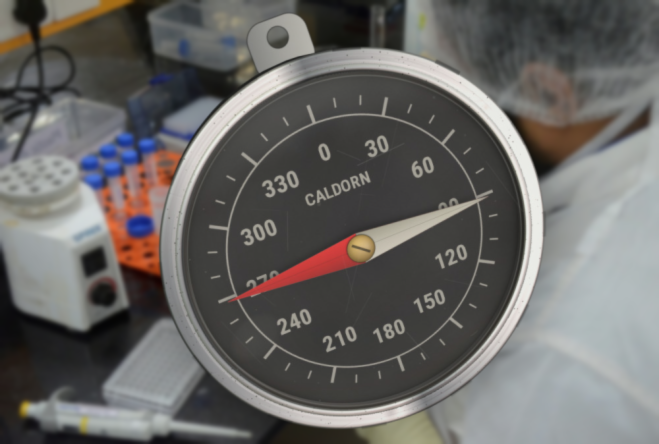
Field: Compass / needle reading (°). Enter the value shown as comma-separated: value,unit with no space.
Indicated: 270,°
